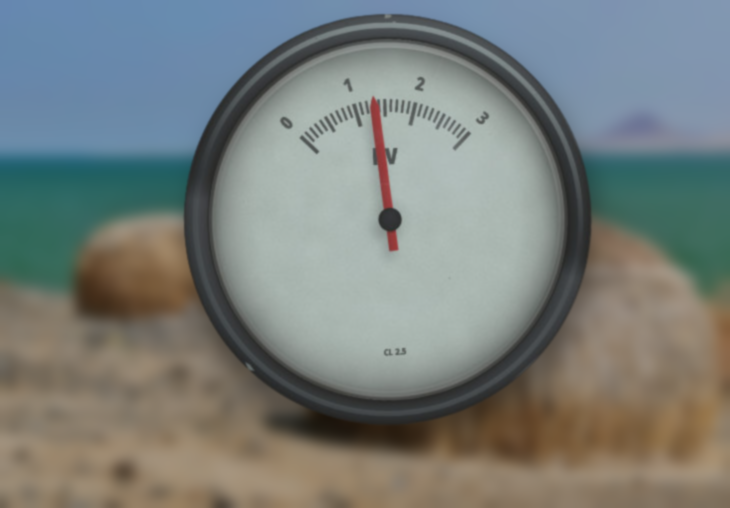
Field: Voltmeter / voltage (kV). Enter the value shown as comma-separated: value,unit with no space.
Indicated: 1.3,kV
